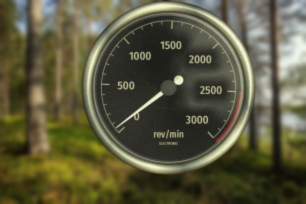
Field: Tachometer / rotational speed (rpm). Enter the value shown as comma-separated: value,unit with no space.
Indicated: 50,rpm
